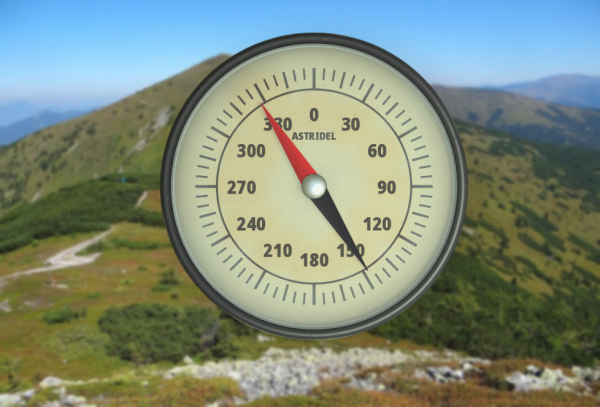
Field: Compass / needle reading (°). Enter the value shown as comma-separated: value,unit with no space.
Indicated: 327.5,°
